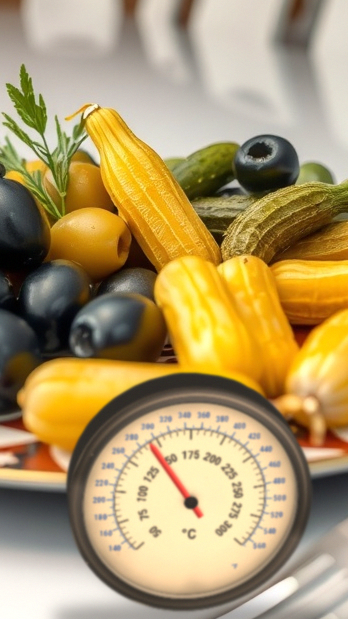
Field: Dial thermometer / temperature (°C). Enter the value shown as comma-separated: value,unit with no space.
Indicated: 145,°C
